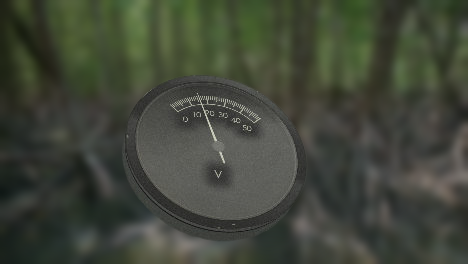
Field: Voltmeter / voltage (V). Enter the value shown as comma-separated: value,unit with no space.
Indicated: 15,V
